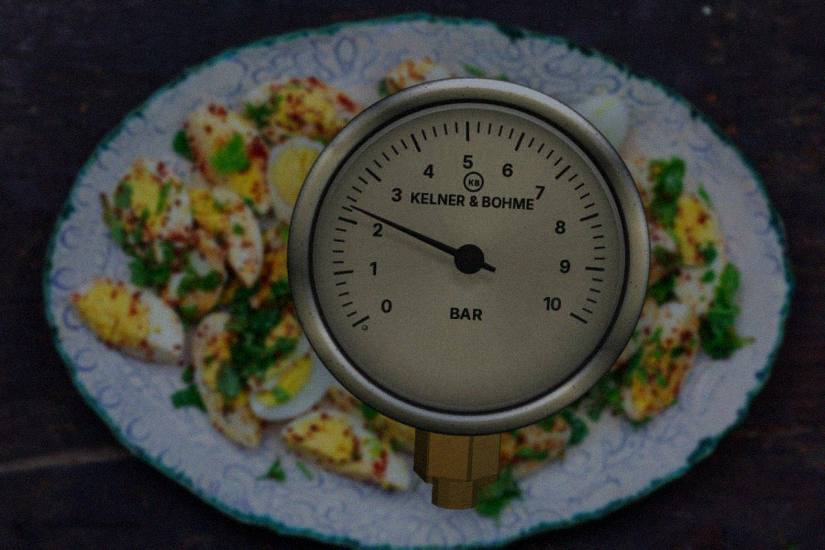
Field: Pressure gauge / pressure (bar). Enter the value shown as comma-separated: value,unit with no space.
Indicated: 2.3,bar
